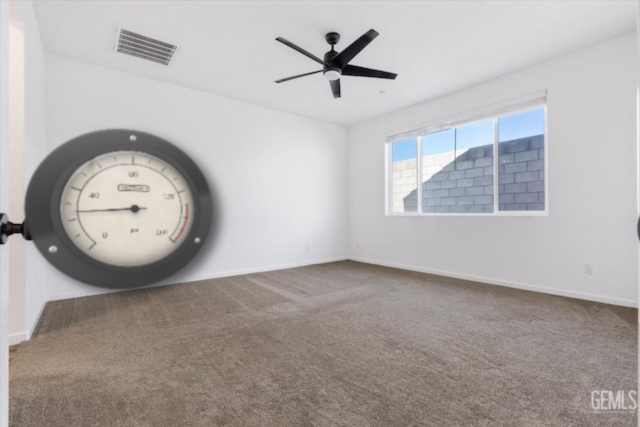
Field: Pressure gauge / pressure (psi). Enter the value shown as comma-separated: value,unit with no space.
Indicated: 25,psi
